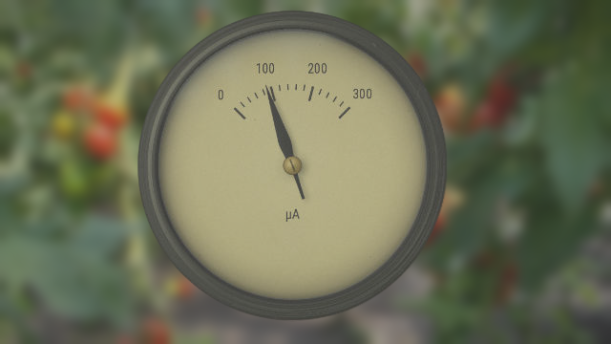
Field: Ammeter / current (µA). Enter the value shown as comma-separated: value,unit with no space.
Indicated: 90,µA
